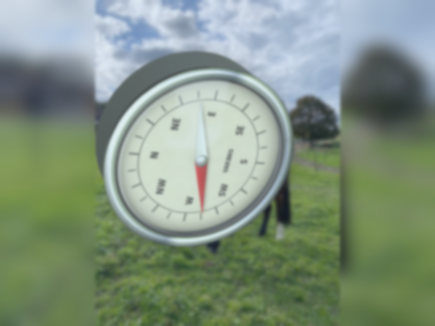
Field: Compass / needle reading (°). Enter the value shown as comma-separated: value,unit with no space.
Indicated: 255,°
